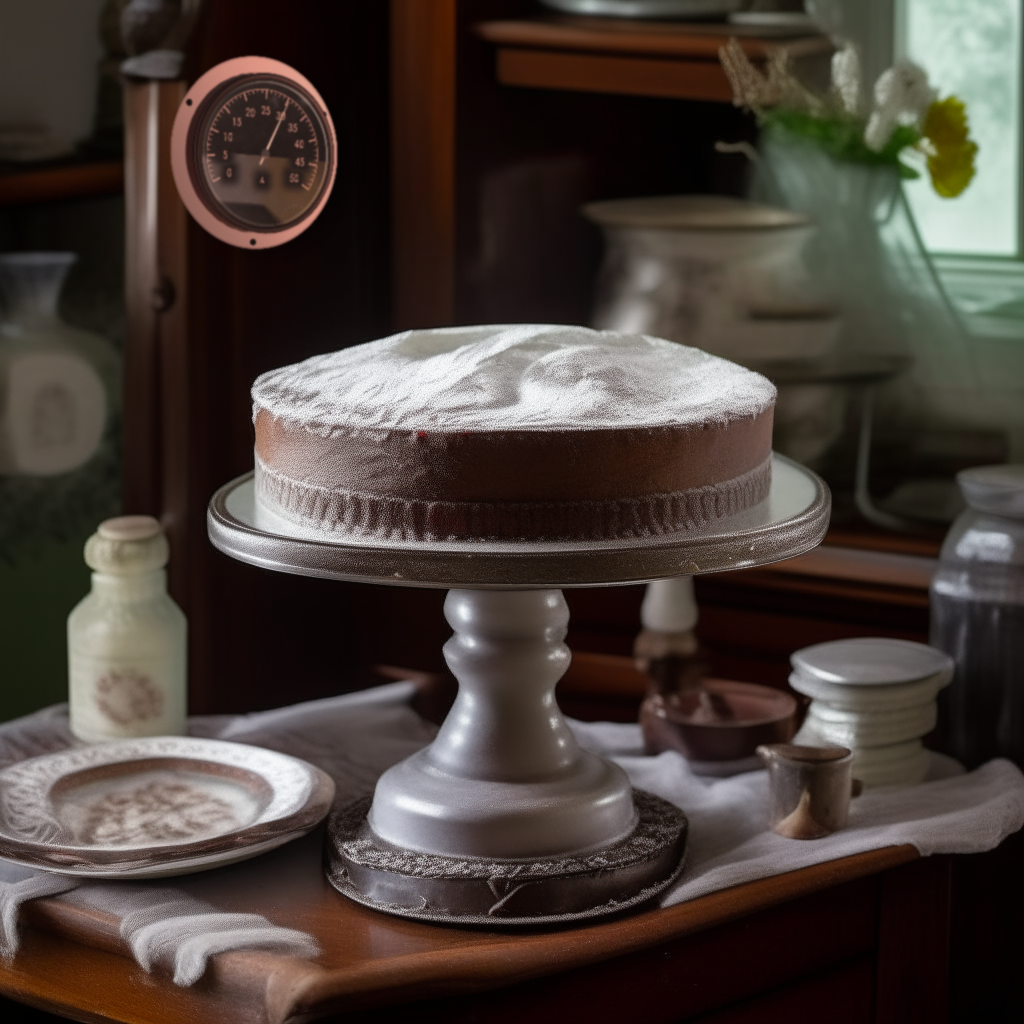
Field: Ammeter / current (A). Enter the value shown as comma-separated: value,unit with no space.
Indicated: 30,A
